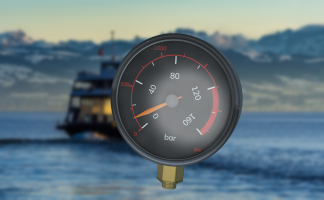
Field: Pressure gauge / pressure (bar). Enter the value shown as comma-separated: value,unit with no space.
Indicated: 10,bar
